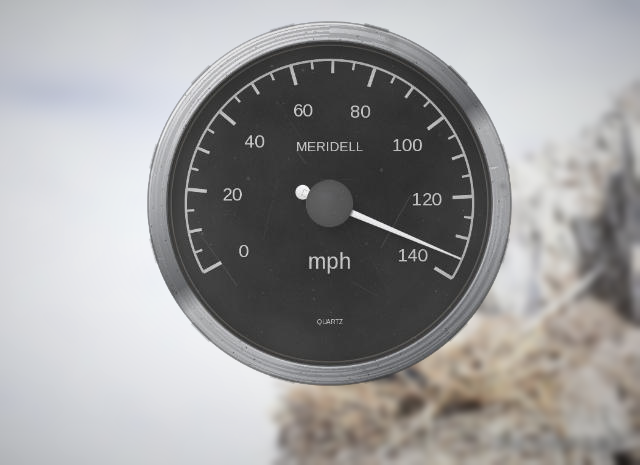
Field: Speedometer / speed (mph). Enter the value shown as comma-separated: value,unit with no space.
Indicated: 135,mph
